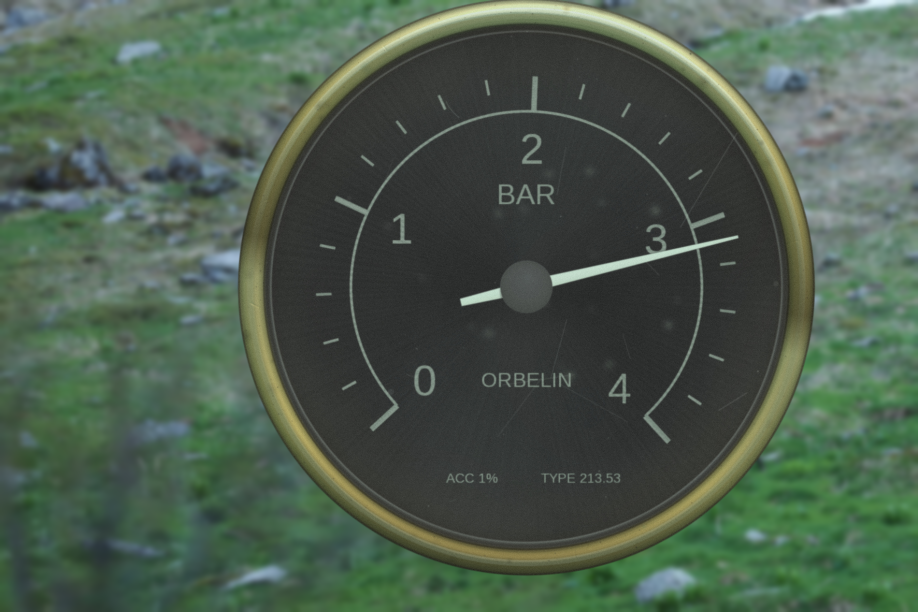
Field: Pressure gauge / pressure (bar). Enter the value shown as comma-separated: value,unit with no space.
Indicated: 3.1,bar
